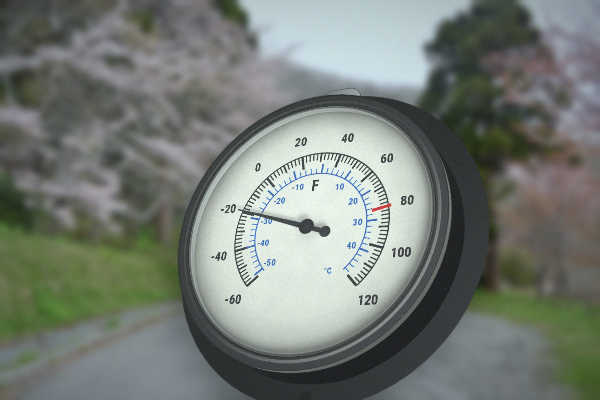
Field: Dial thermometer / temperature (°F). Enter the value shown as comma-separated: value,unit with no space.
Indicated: -20,°F
